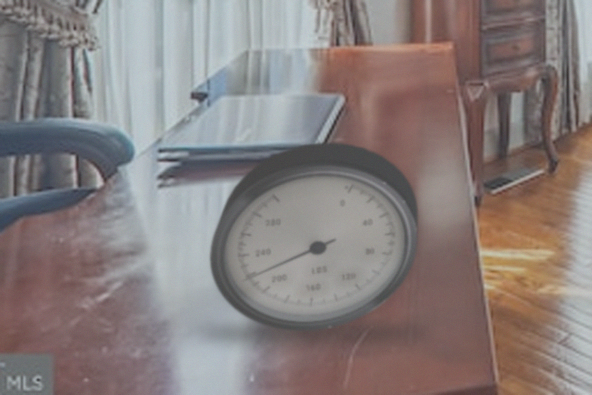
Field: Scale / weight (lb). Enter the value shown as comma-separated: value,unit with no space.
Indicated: 220,lb
